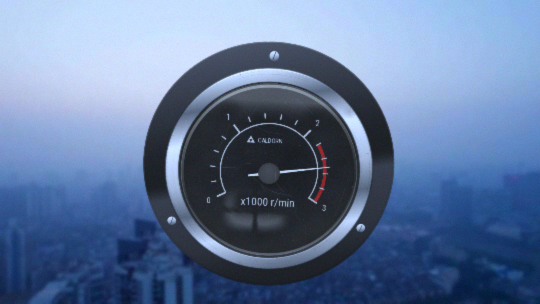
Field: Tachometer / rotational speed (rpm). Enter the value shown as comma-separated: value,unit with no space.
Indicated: 2500,rpm
